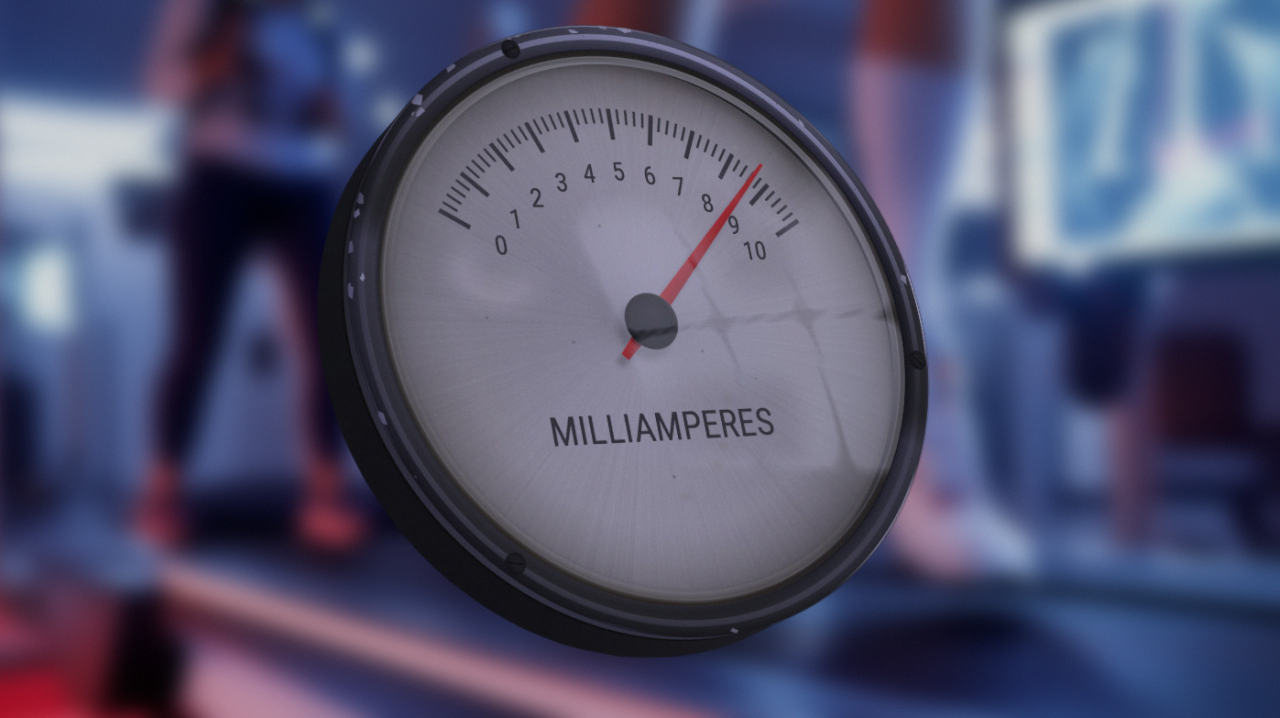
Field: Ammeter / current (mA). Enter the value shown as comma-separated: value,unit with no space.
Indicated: 8.6,mA
